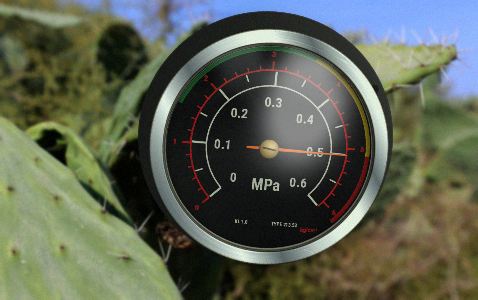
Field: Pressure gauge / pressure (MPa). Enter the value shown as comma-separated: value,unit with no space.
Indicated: 0.5,MPa
